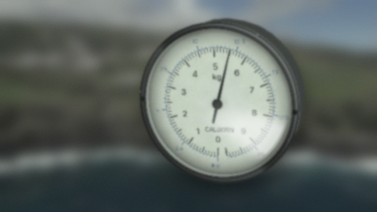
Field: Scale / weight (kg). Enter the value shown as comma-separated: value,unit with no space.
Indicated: 5.5,kg
